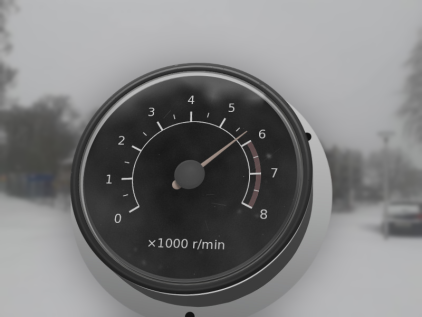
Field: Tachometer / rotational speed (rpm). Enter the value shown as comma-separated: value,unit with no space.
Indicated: 5750,rpm
